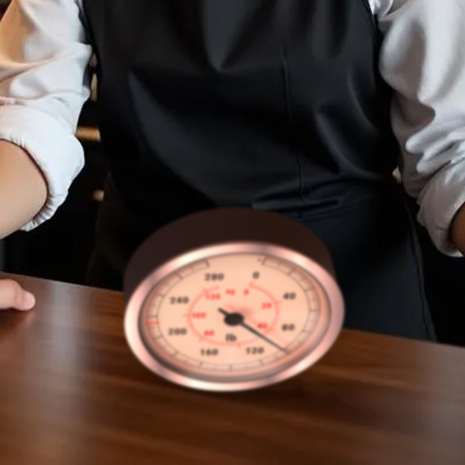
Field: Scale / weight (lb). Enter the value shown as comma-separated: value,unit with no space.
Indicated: 100,lb
